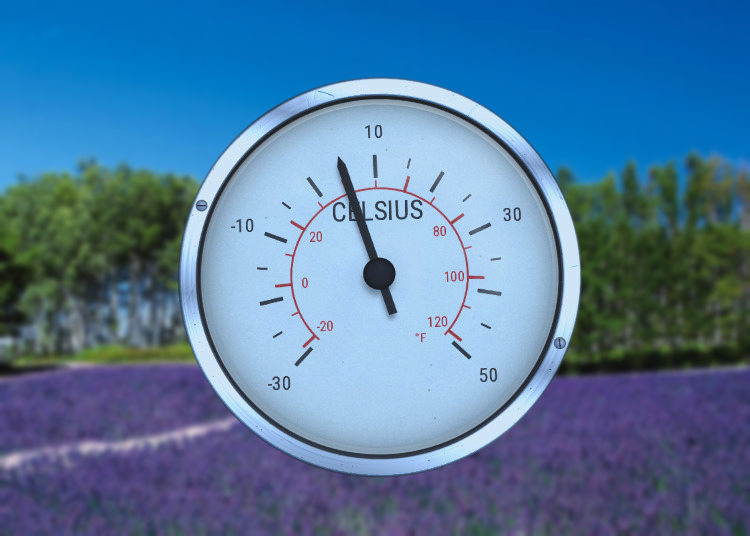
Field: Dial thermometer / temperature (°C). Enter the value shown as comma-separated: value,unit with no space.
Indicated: 5,°C
